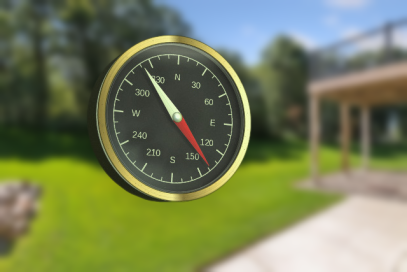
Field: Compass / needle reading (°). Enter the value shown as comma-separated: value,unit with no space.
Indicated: 140,°
